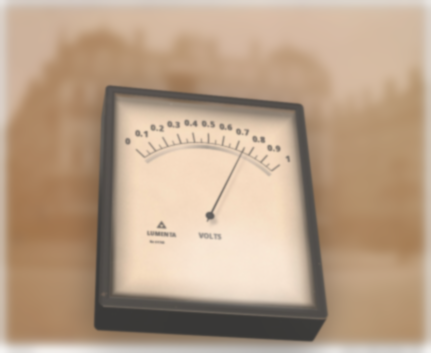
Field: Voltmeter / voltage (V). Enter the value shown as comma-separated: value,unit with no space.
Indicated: 0.75,V
